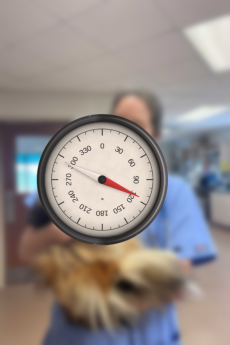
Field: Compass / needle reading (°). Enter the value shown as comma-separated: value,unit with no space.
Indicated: 115,°
